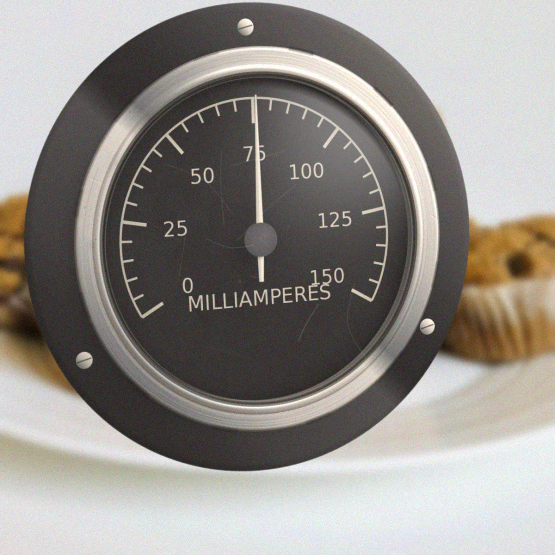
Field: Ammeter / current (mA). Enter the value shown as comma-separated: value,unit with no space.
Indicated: 75,mA
